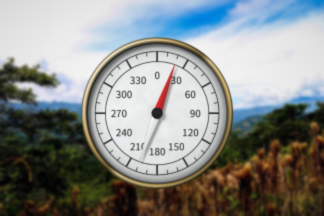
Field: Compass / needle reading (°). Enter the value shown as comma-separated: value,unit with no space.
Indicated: 20,°
